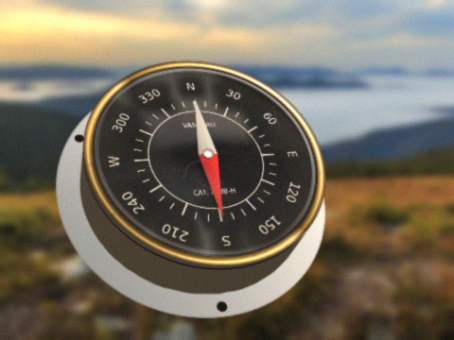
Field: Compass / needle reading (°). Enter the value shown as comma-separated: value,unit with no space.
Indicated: 180,°
